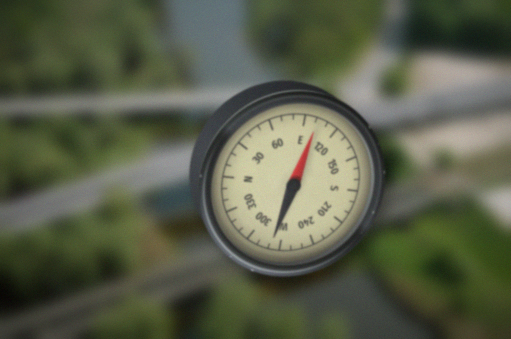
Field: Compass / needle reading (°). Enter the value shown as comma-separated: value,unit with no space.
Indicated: 100,°
